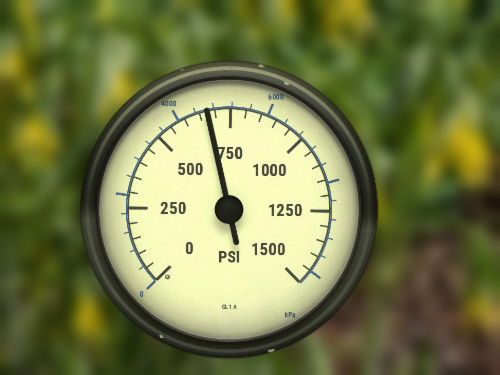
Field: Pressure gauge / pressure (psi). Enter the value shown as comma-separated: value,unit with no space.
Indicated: 675,psi
